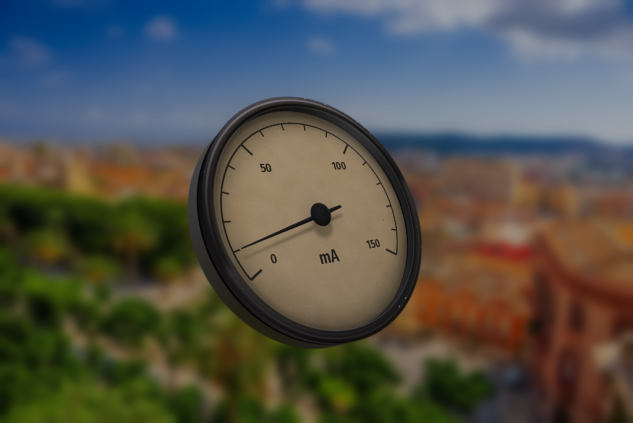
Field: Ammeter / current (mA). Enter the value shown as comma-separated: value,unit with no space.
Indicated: 10,mA
